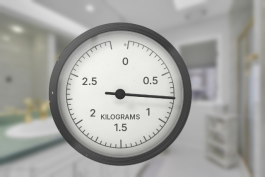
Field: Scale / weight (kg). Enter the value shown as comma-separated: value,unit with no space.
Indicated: 0.75,kg
